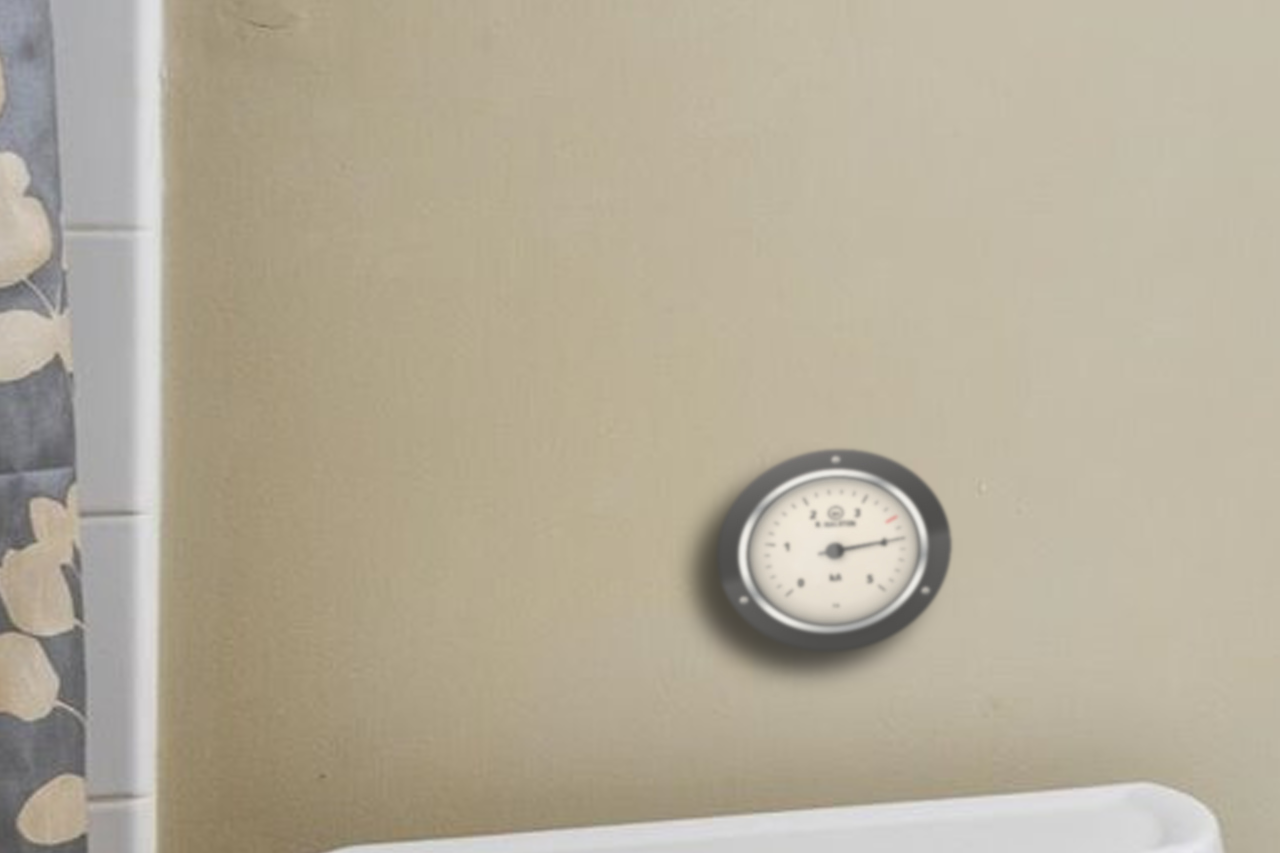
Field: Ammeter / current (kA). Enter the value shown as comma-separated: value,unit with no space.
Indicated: 4,kA
